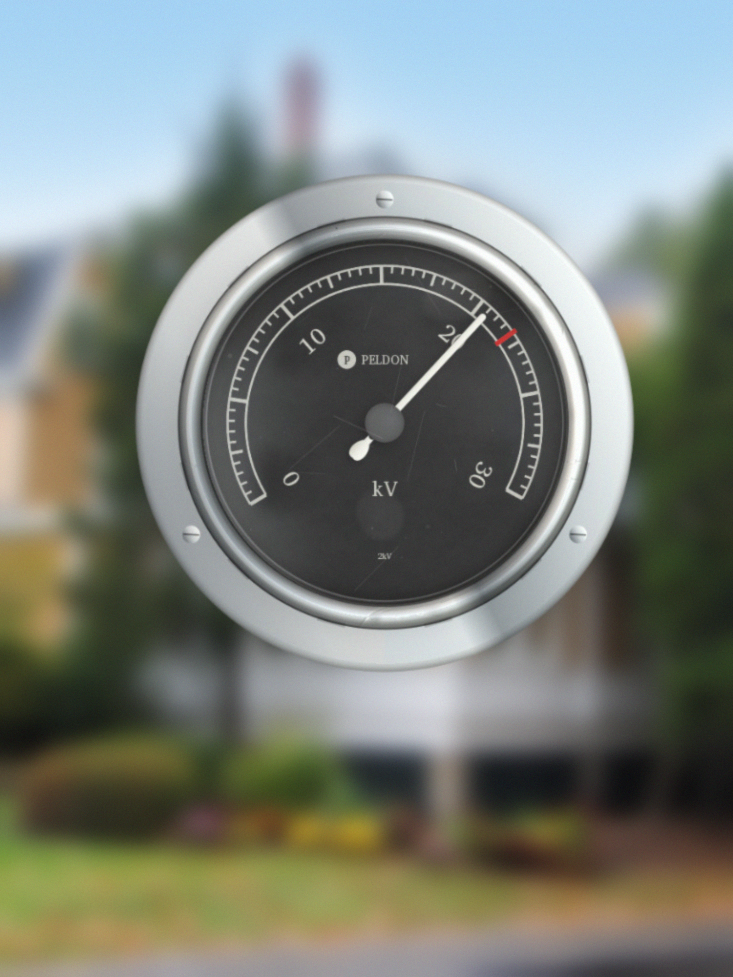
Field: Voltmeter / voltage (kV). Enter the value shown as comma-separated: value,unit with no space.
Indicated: 20.5,kV
